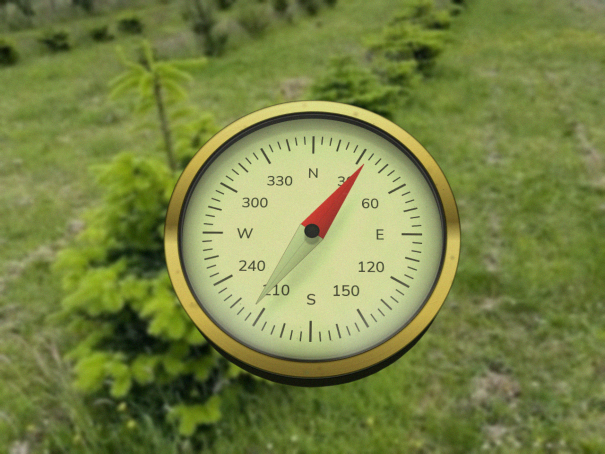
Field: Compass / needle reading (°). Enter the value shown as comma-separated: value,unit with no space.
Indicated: 35,°
